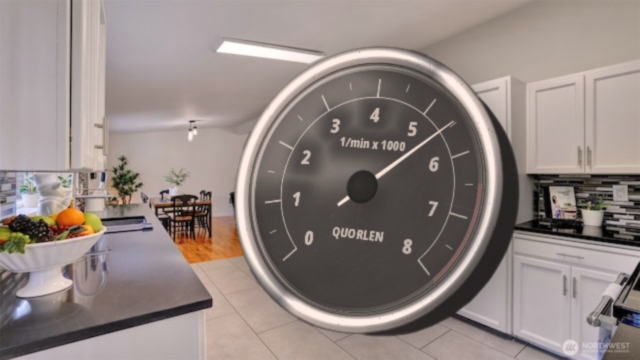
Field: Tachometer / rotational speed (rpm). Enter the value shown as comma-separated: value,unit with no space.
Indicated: 5500,rpm
